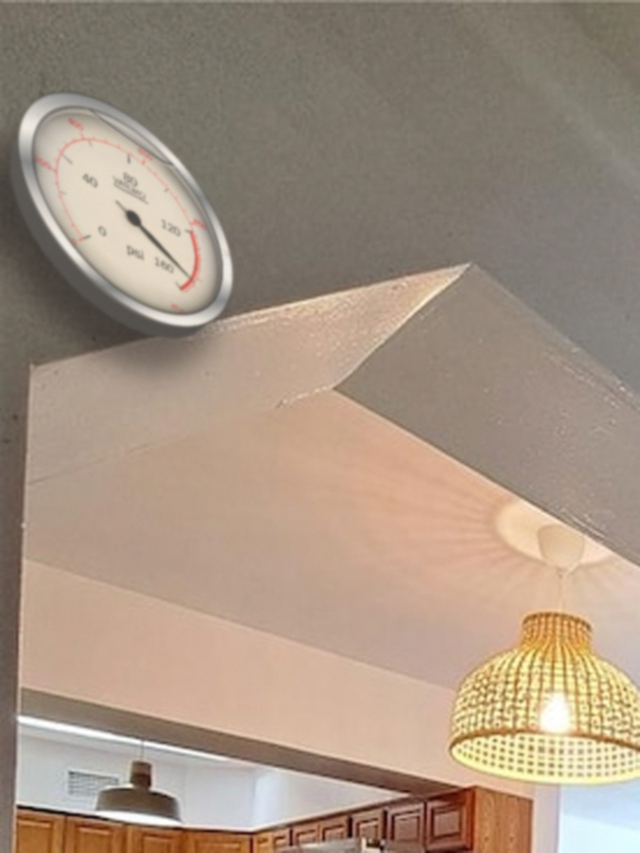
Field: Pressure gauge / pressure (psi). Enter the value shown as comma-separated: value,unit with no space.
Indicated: 150,psi
